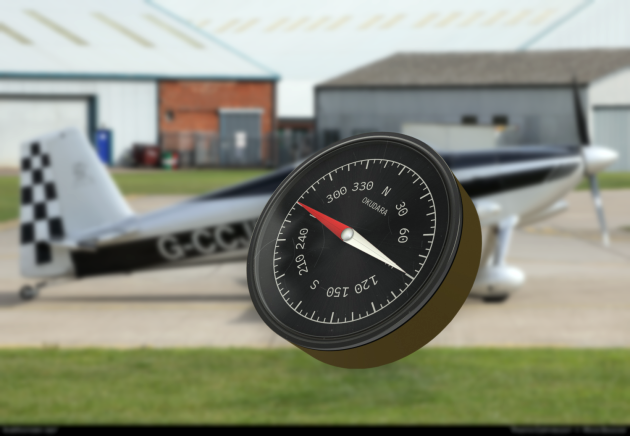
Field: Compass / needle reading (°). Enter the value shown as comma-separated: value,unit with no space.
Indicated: 270,°
